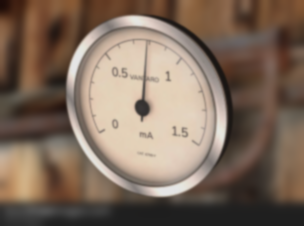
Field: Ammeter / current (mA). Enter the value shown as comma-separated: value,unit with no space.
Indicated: 0.8,mA
